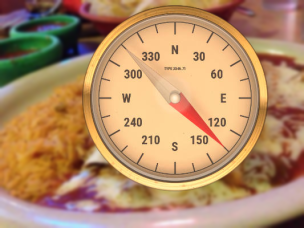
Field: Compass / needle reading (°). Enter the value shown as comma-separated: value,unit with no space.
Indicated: 135,°
